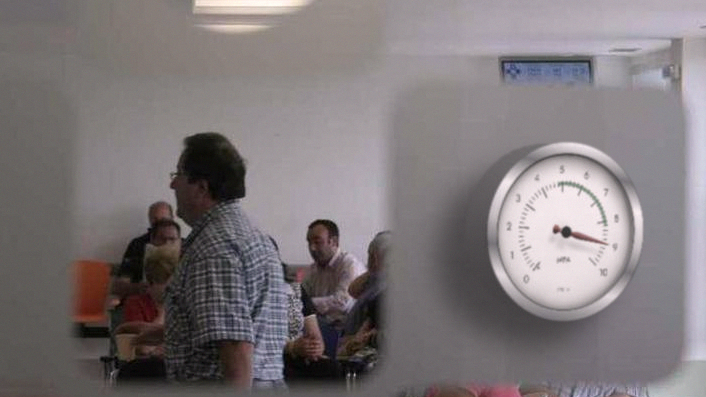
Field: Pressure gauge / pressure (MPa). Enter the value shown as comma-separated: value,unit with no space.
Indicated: 9,MPa
